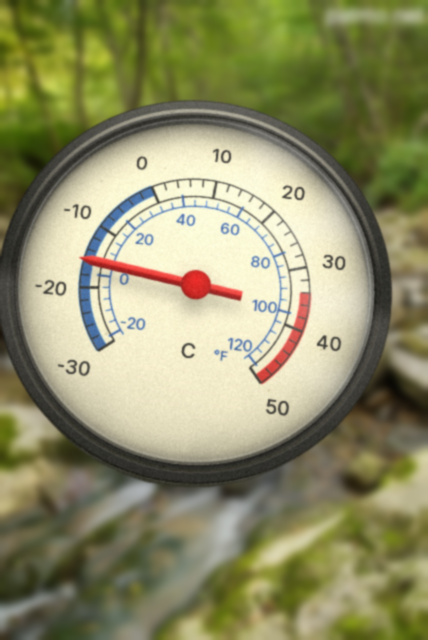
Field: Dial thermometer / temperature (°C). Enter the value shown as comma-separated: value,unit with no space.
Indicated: -16,°C
